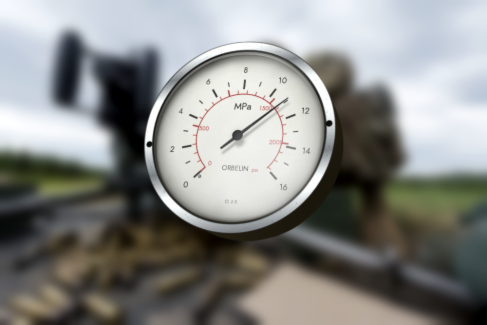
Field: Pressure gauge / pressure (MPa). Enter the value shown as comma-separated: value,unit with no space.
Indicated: 11,MPa
